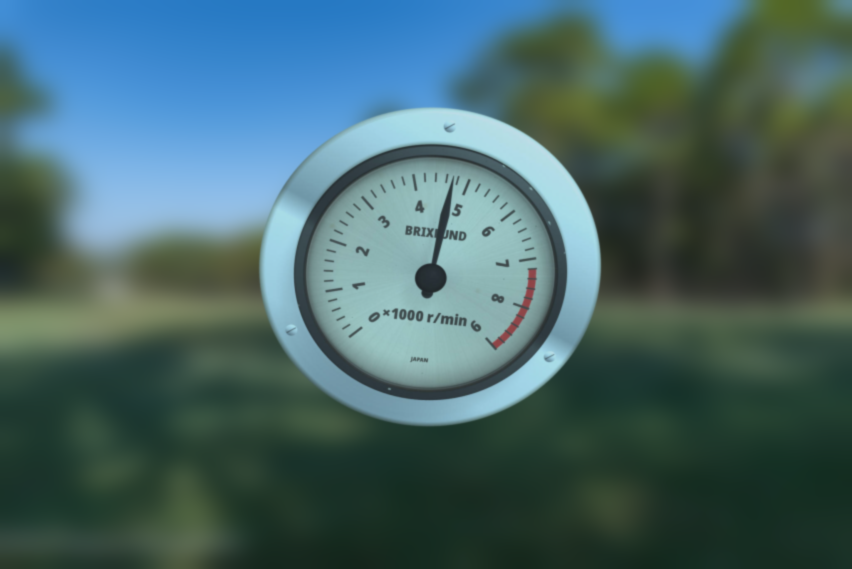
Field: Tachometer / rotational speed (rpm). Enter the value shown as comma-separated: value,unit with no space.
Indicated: 4700,rpm
